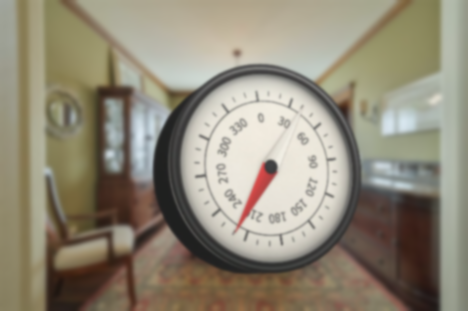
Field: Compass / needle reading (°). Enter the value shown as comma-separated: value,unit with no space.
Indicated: 220,°
